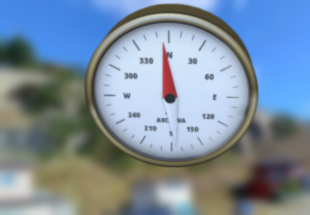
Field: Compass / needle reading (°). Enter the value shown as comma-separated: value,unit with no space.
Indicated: 355,°
